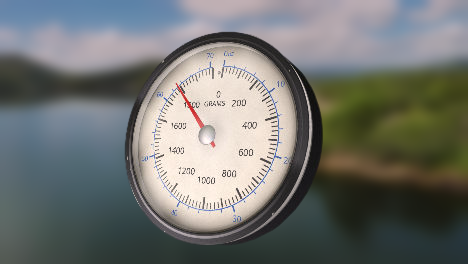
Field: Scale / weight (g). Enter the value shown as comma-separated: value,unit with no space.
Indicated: 1800,g
